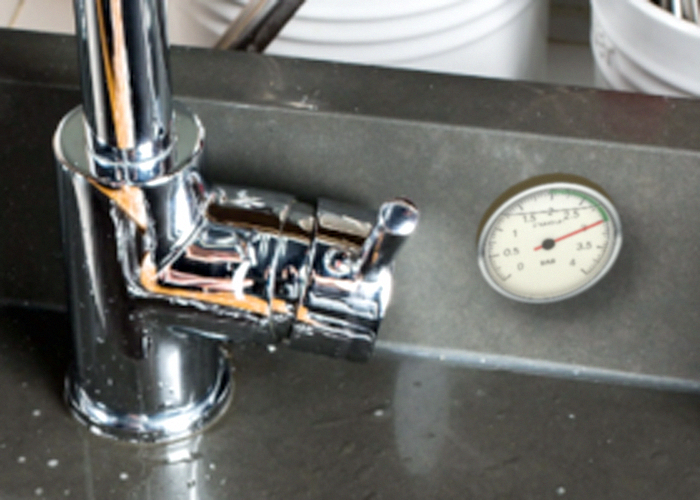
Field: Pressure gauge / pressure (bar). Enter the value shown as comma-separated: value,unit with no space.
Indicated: 3,bar
